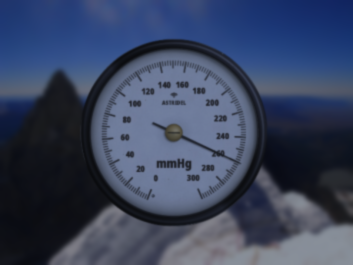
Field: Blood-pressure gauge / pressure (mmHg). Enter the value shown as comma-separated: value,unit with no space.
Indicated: 260,mmHg
